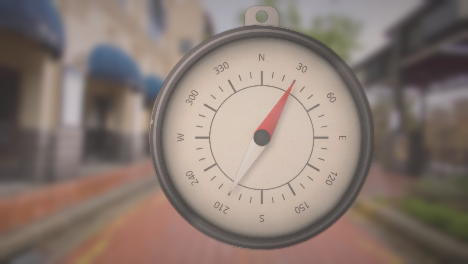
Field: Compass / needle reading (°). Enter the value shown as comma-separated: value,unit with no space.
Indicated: 30,°
